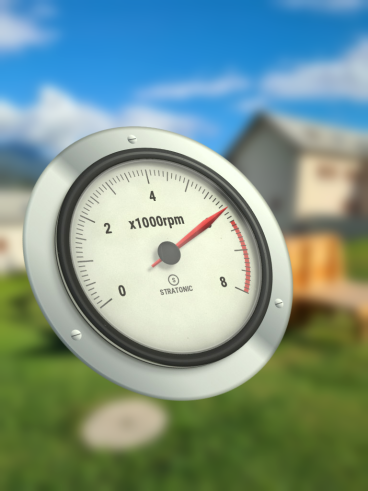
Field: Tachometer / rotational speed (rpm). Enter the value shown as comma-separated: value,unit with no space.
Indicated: 6000,rpm
